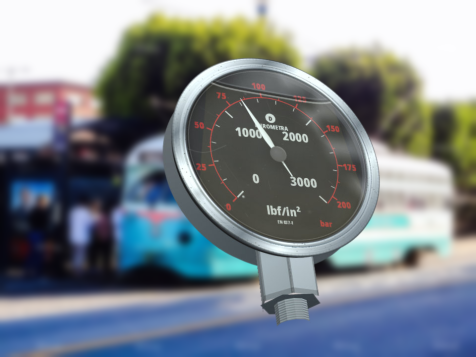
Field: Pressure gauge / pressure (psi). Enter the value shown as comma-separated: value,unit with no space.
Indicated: 1200,psi
